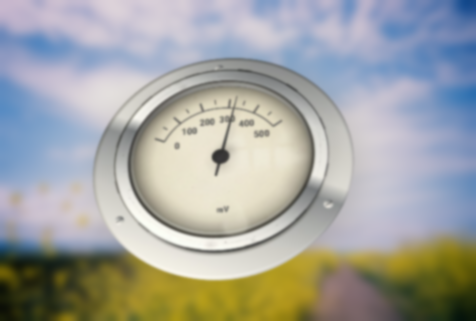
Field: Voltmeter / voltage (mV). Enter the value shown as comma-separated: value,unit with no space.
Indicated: 325,mV
